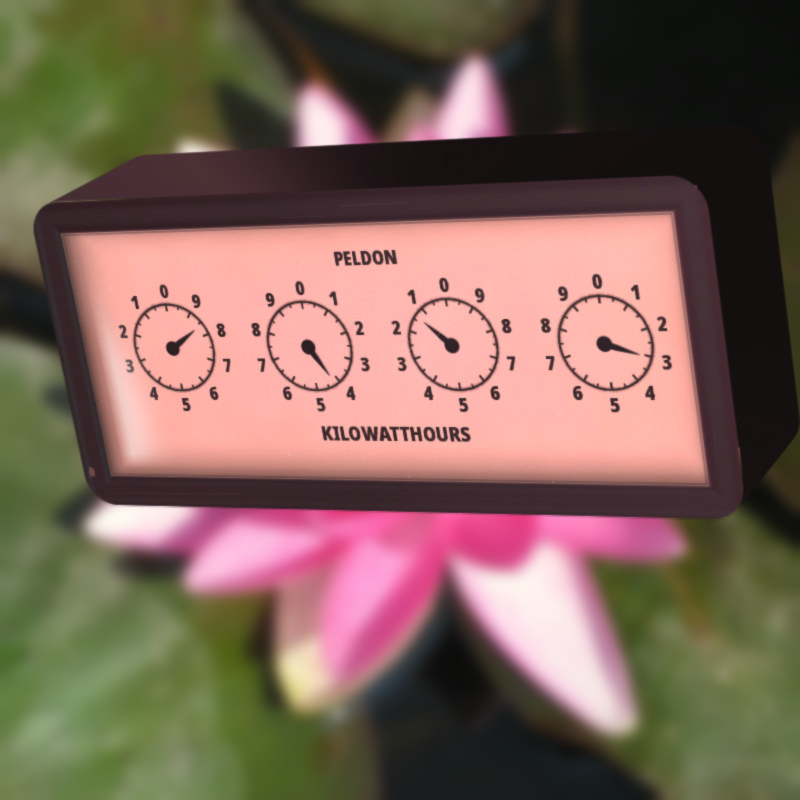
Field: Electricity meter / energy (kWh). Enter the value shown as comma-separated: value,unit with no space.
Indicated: 8413,kWh
